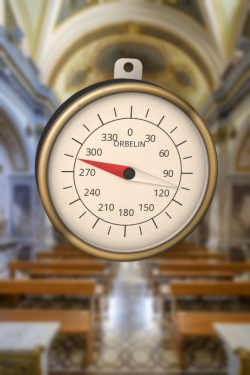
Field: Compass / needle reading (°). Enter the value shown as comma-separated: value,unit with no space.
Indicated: 285,°
